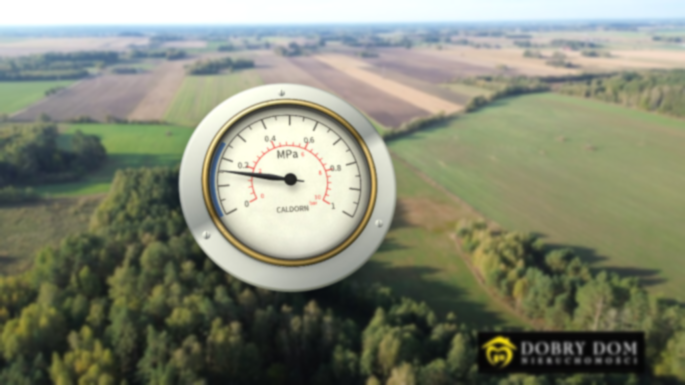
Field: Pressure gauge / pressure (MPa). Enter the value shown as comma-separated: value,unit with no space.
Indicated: 0.15,MPa
